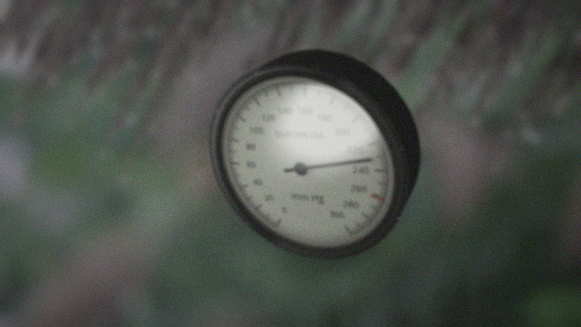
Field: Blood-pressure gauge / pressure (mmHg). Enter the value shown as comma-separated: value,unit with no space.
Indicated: 230,mmHg
